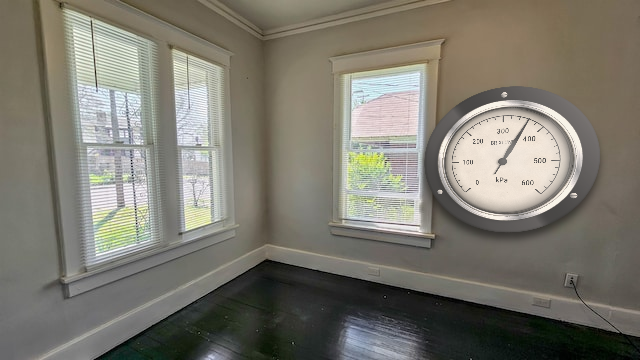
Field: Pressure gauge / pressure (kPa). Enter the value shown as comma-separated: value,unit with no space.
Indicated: 360,kPa
